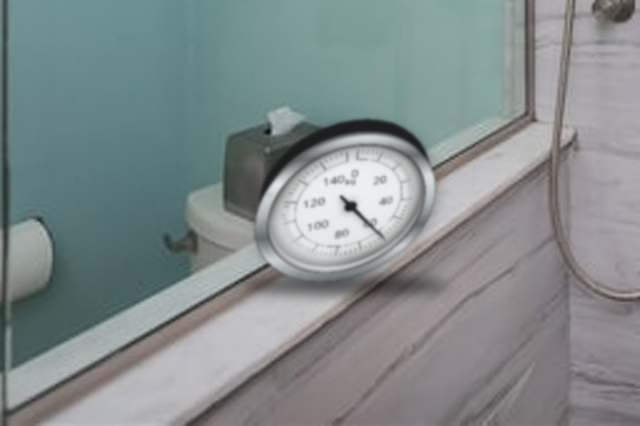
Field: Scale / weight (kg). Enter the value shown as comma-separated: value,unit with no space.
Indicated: 60,kg
